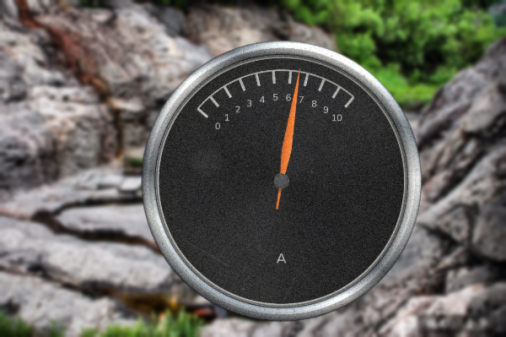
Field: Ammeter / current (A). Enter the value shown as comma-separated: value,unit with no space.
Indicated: 6.5,A
